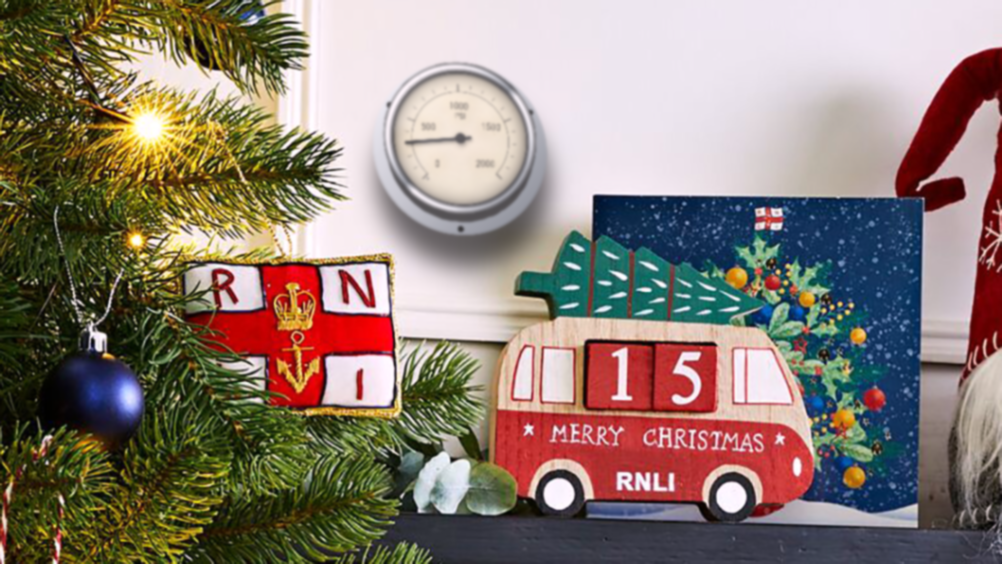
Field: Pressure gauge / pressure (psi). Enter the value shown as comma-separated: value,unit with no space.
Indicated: 300,psi
